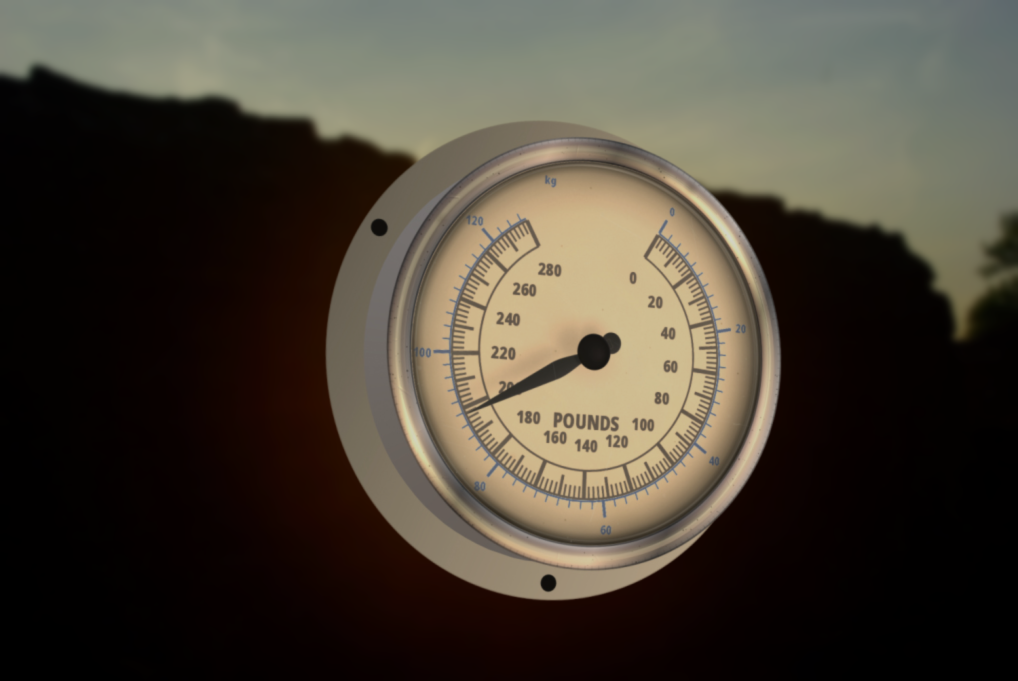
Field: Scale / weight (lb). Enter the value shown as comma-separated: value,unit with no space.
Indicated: 198,lb
